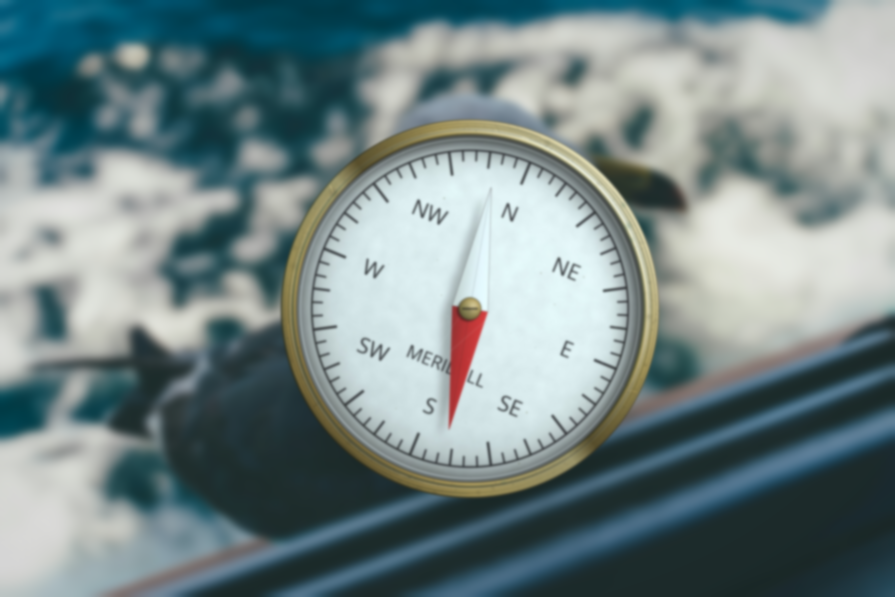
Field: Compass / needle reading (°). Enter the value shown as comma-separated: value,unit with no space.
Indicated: 167.5,°
